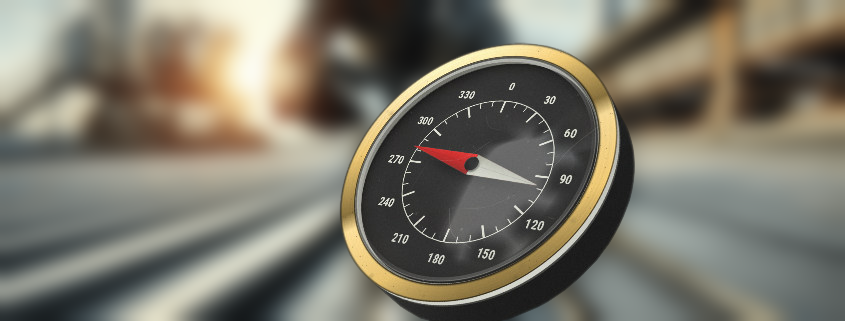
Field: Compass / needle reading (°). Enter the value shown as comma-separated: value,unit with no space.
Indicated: 280,°
